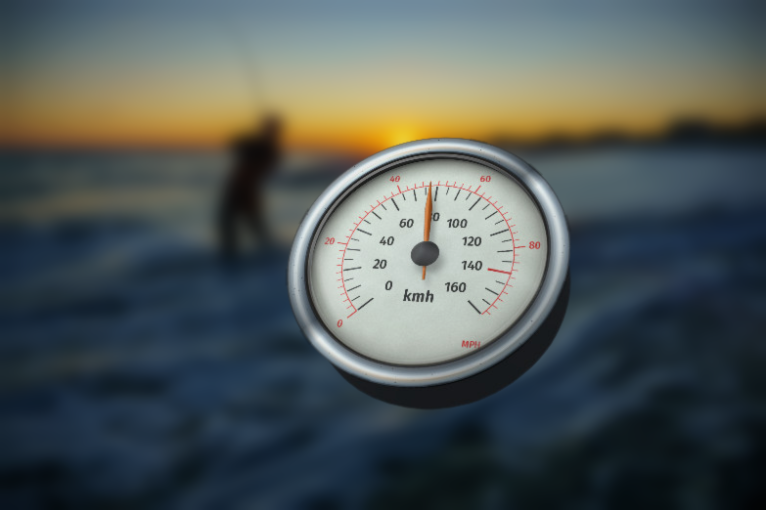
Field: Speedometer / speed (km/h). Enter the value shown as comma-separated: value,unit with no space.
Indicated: 77.5,km/h
